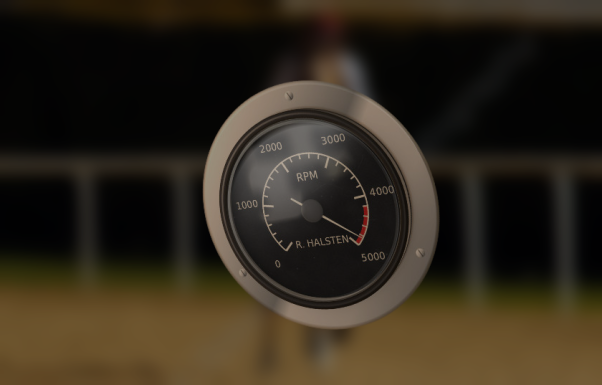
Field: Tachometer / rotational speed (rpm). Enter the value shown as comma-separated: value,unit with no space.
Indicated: 4800,rpm
